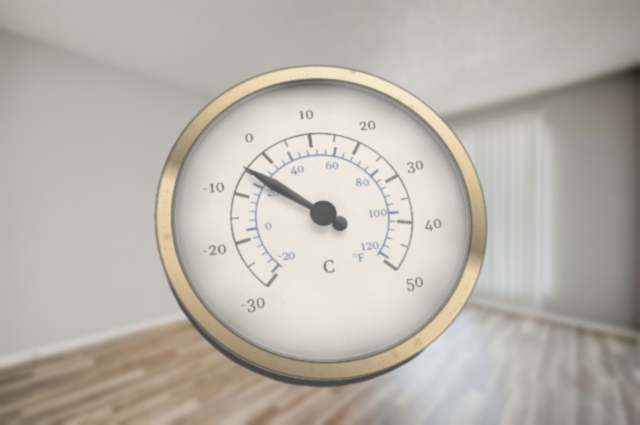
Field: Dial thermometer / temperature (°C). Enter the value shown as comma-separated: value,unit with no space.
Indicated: -5,°C
